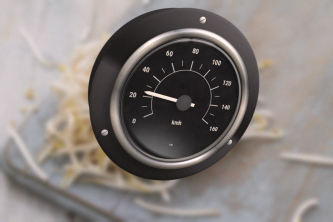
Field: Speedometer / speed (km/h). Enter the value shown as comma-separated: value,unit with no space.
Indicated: 25,km/h
